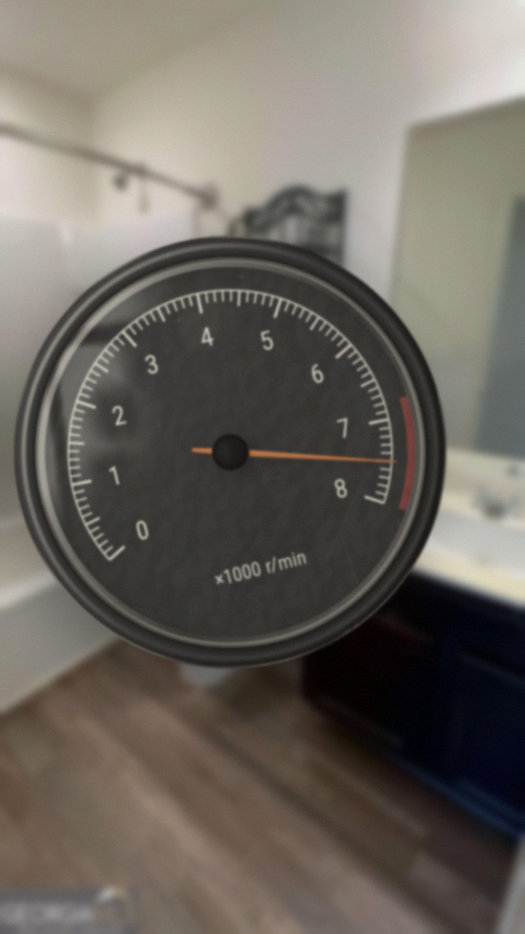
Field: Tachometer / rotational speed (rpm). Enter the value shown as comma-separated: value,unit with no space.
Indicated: 7500,rpm
